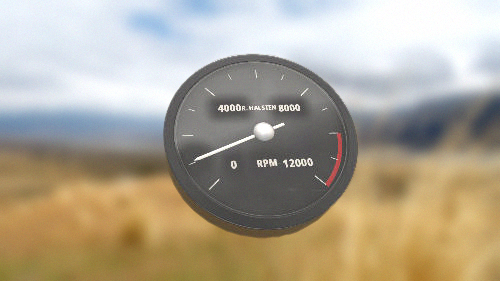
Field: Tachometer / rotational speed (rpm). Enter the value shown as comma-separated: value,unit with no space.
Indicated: 1000,rpm
